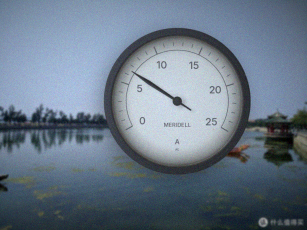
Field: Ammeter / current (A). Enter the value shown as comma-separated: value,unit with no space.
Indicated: 6.5,A
